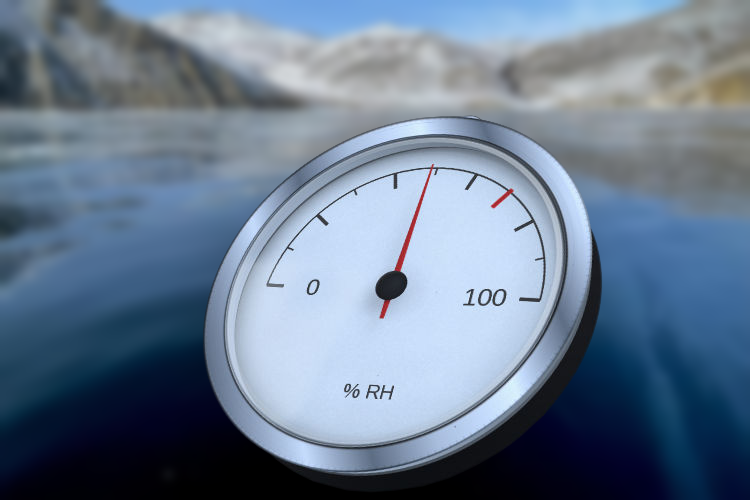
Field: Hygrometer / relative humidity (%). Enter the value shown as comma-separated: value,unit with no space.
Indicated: 50,%
